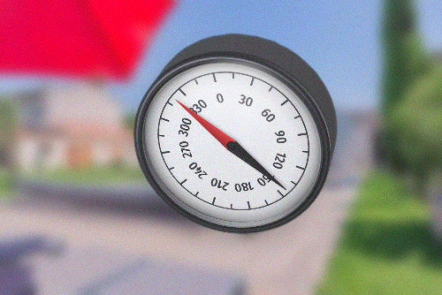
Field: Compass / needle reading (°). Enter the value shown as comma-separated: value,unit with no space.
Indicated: 322.5,°
